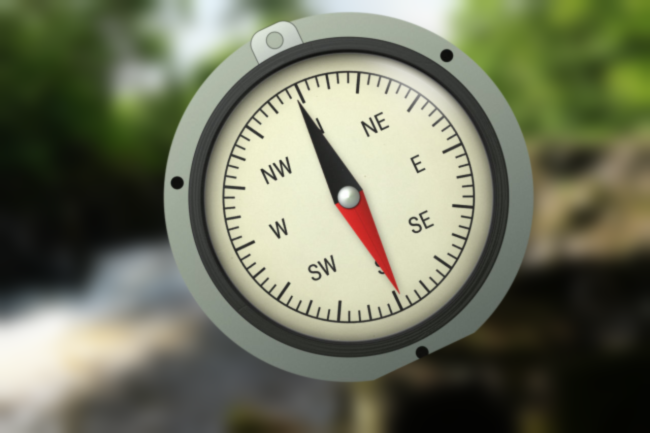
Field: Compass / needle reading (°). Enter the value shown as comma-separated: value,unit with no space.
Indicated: 177.5,°
